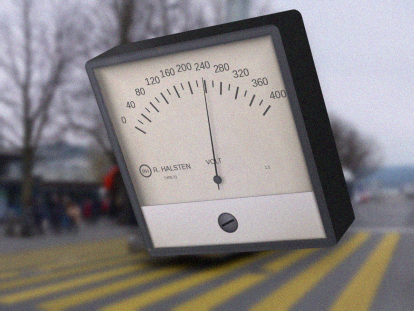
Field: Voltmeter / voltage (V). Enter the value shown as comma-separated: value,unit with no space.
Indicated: 240,V
